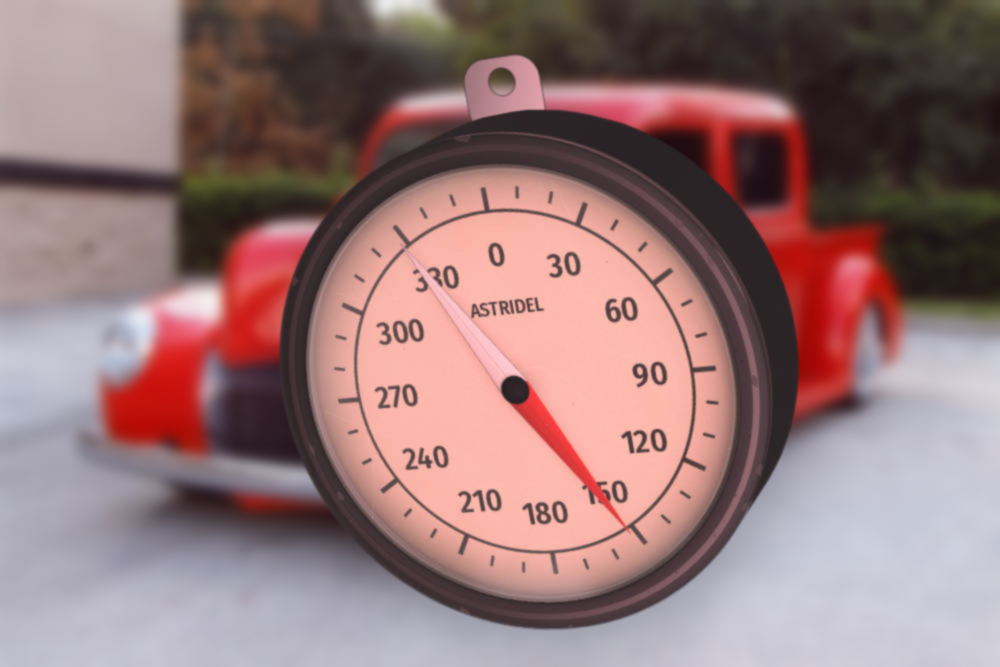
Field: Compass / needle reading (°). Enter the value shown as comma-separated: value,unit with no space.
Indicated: 150,°
